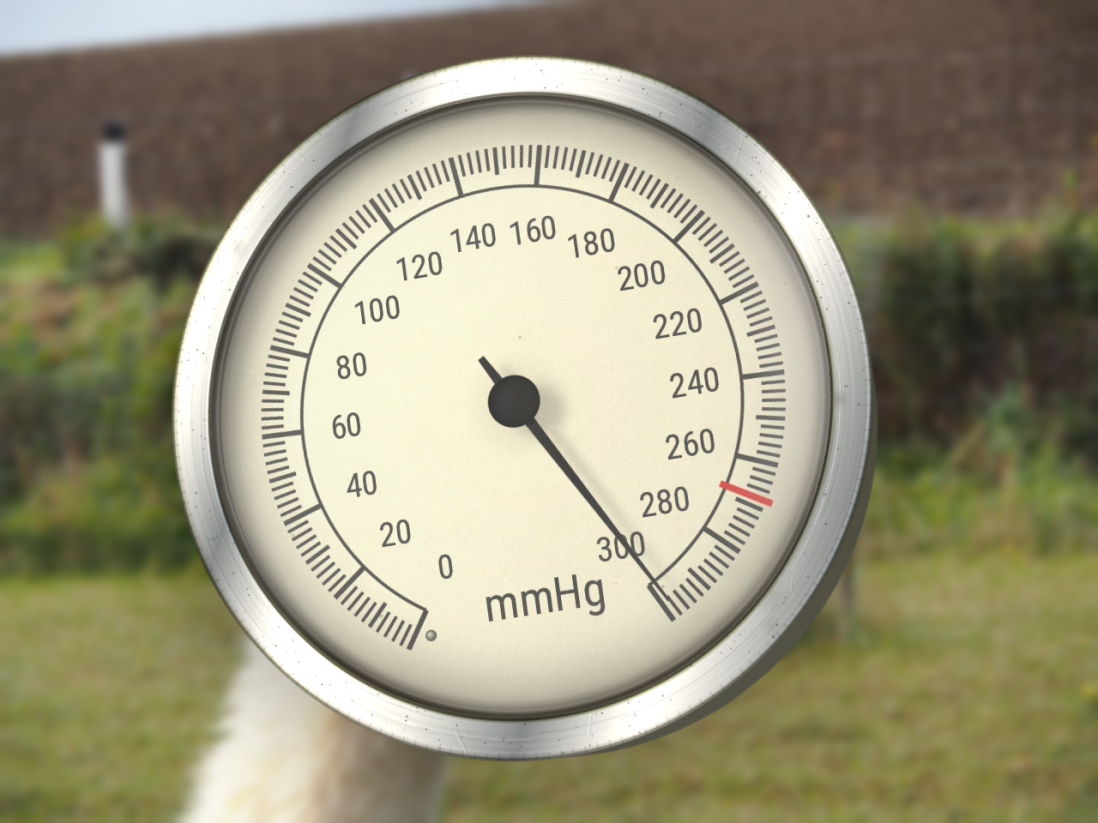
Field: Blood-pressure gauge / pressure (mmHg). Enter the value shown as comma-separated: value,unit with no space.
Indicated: 298,mmHg
